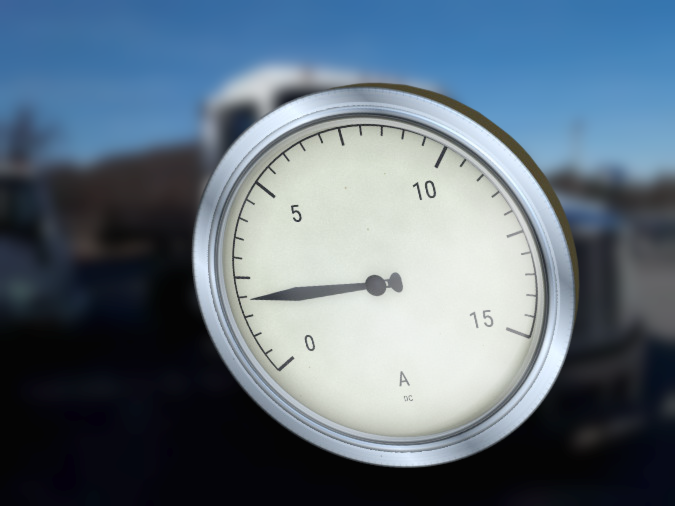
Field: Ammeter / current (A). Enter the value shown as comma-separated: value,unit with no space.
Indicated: 2,A
